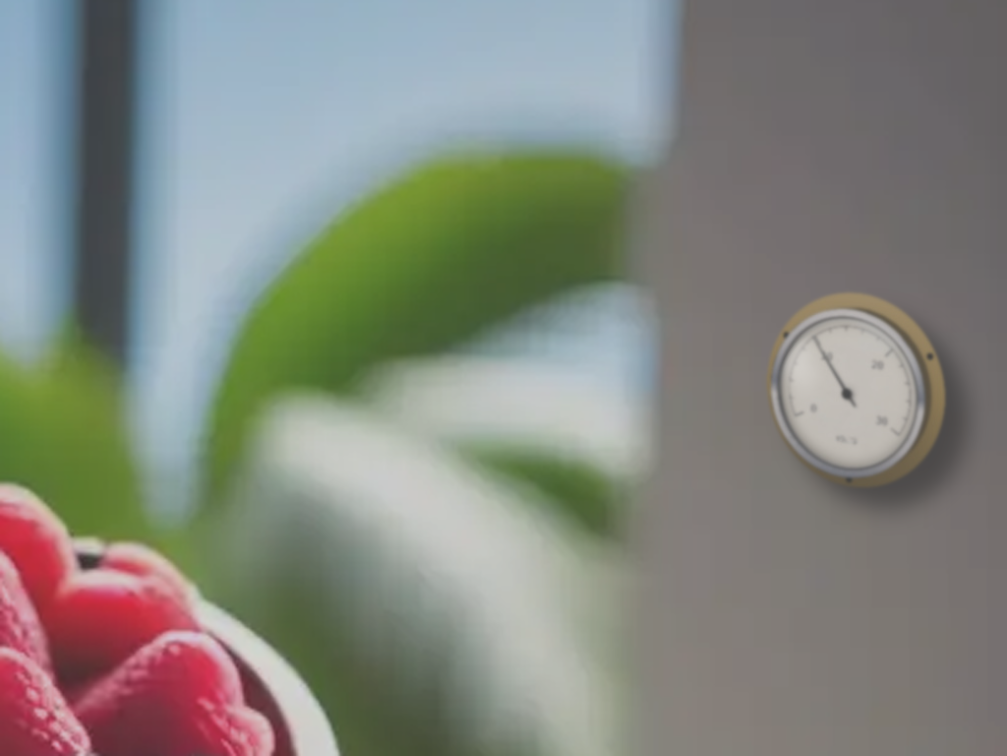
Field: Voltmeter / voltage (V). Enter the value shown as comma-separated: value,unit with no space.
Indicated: 10,V
